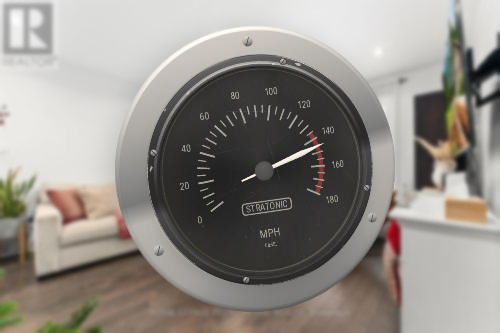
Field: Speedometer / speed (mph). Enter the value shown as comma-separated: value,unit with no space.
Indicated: 145,mph
